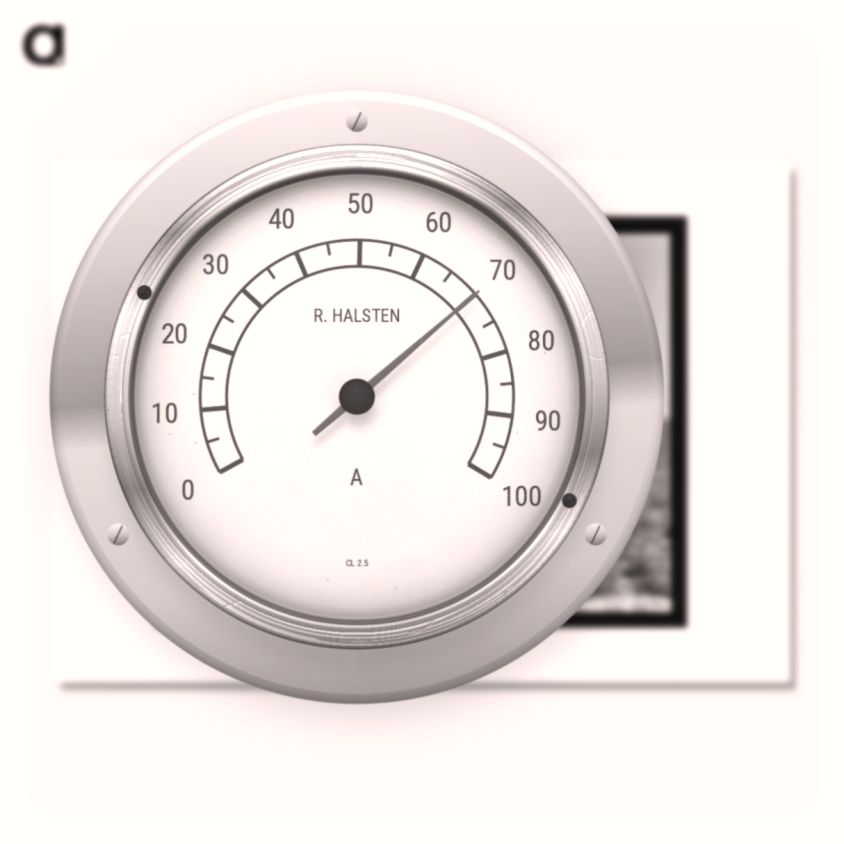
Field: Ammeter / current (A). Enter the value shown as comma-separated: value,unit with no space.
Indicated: 70,A
